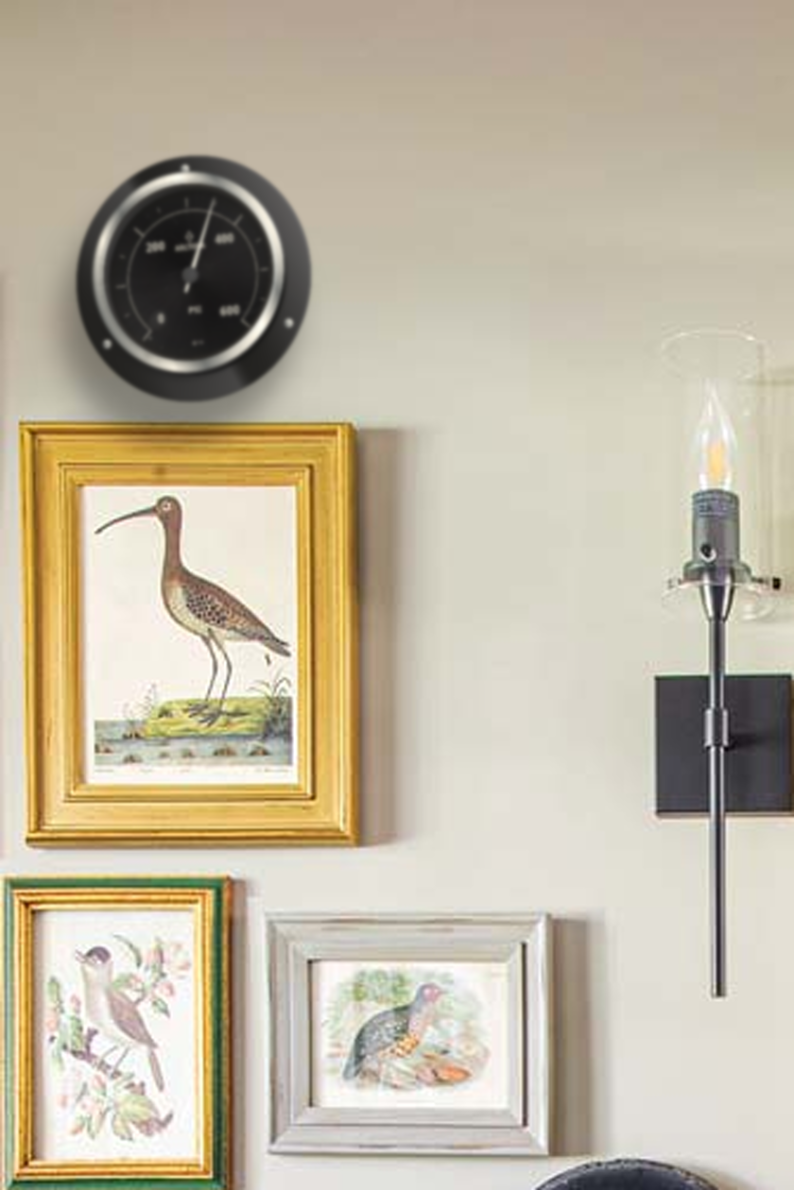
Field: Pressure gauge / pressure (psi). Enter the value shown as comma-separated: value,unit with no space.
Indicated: 350,psi
